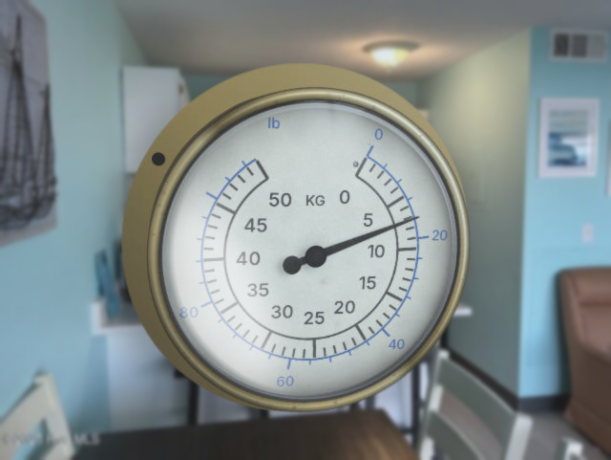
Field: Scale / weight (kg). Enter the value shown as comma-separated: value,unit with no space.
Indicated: 7,kg
